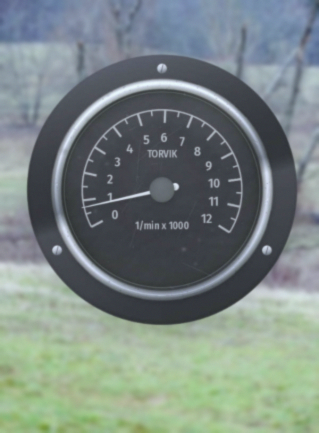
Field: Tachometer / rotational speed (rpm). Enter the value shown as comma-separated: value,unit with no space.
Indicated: 750,rpm
